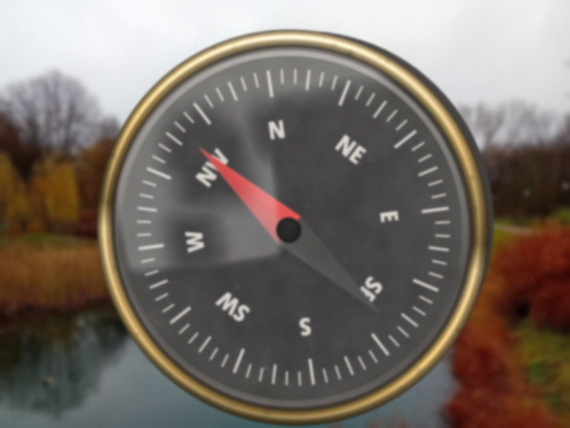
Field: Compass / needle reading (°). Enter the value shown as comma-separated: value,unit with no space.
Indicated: 320,°
